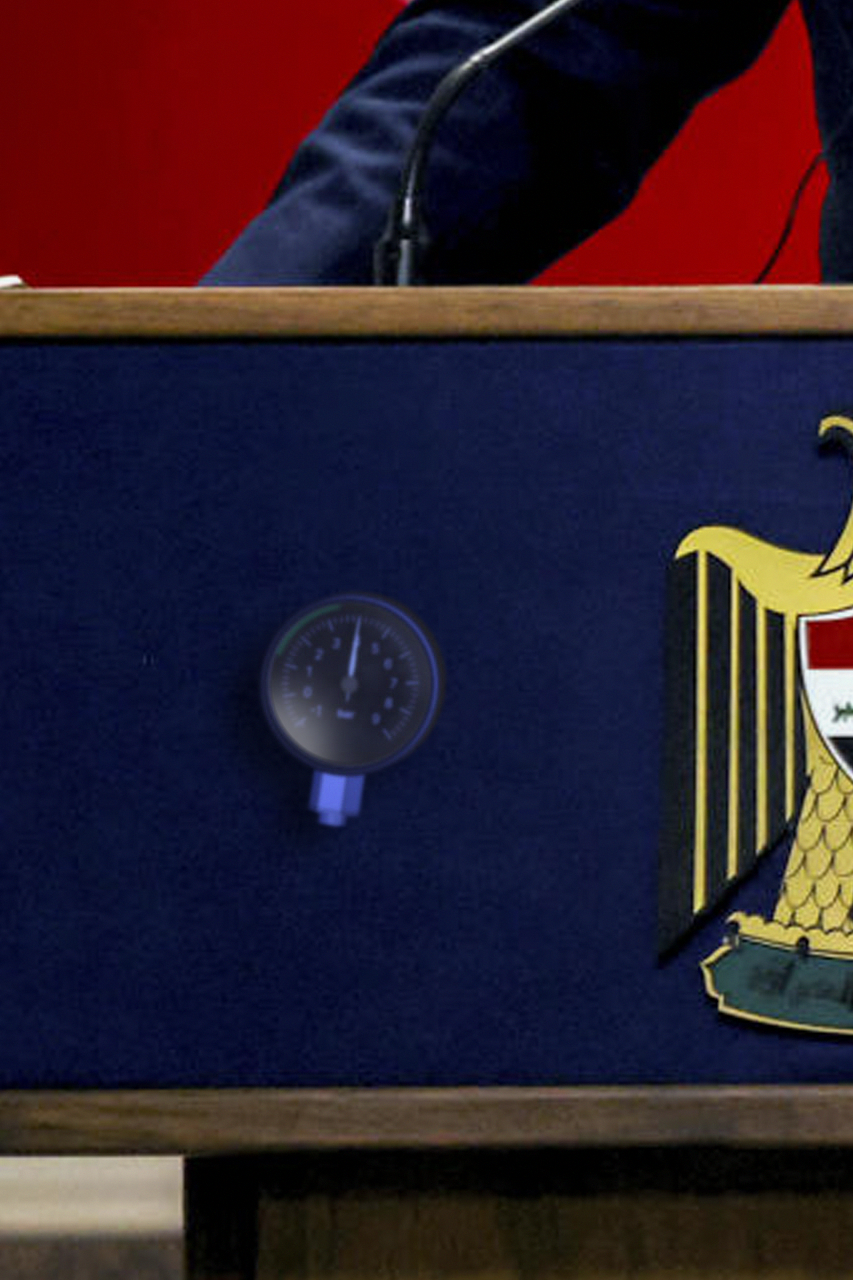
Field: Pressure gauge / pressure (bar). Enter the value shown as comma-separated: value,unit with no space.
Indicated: 4,bar
